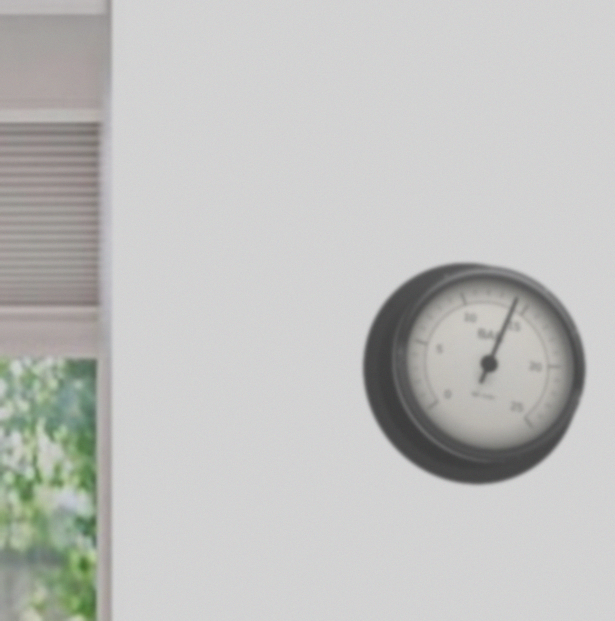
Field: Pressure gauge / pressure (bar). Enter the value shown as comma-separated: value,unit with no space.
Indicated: 14,bar
